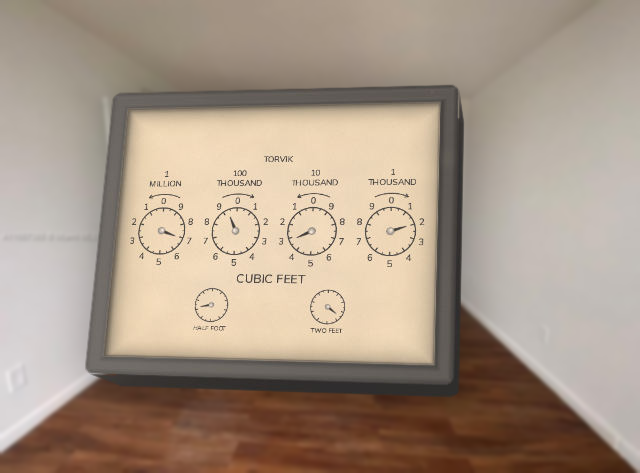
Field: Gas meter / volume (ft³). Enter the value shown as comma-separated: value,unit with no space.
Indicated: 693200,ft³
